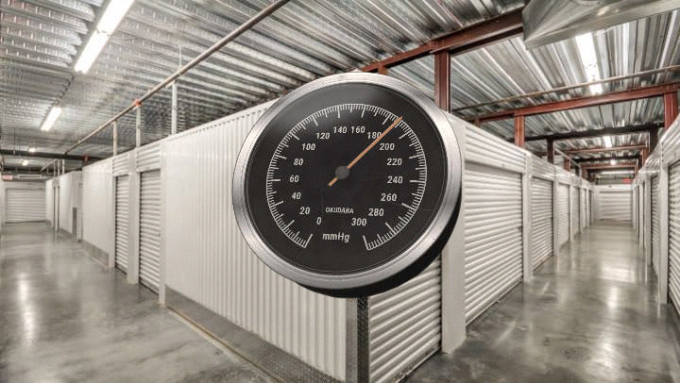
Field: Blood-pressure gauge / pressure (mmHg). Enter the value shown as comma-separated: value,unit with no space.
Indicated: 190,mmHg
